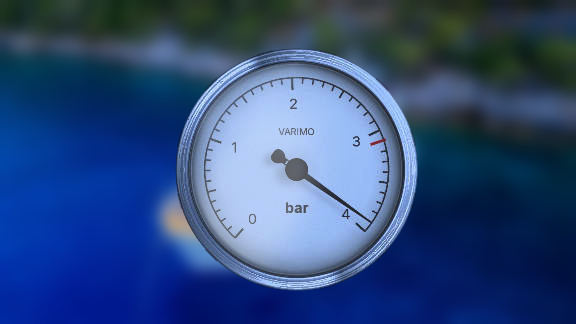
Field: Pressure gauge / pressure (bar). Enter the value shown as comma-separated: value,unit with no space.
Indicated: 3.9,bar
